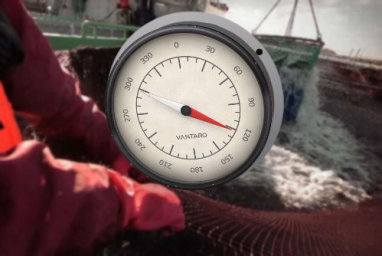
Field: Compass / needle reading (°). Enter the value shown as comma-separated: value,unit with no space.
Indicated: 120,°
